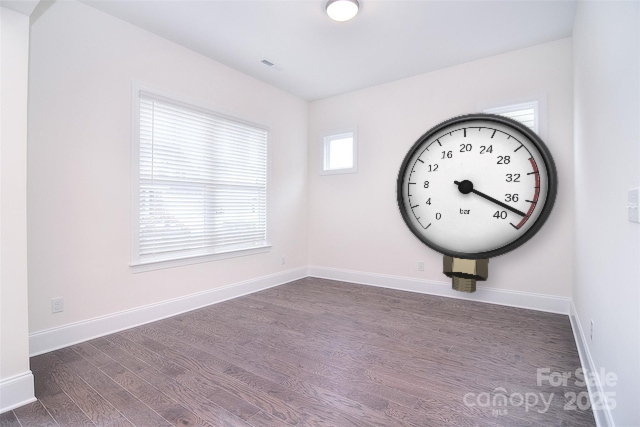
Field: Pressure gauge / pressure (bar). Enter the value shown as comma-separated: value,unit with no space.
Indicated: 38,bar
